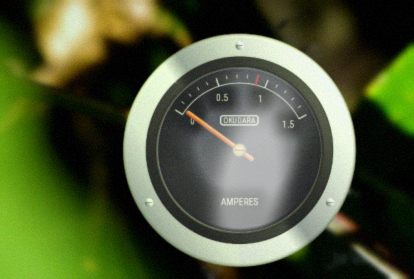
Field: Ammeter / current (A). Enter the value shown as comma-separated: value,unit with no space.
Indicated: 0.05,A
